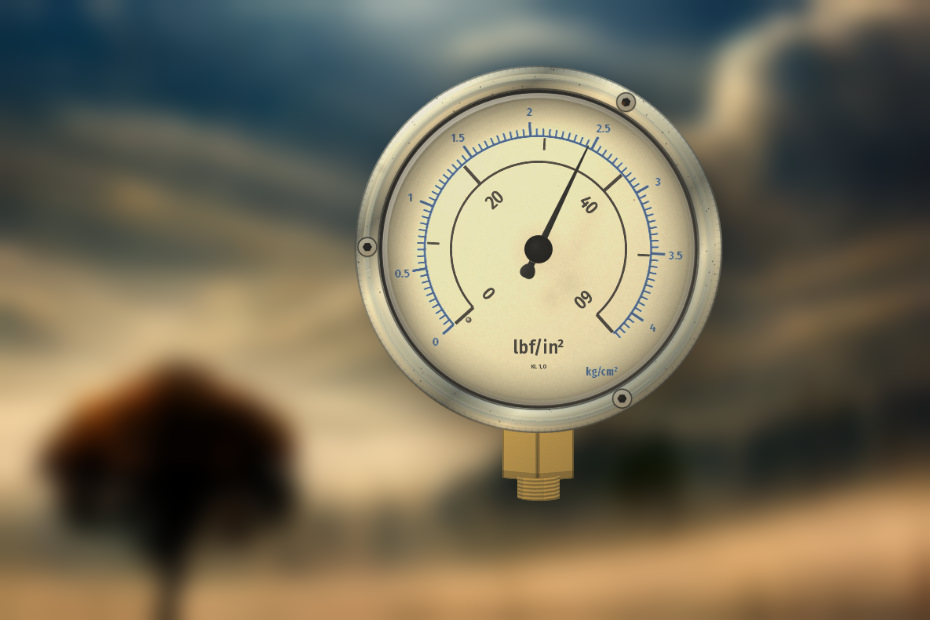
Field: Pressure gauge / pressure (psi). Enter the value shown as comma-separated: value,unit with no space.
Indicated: 35,psi
